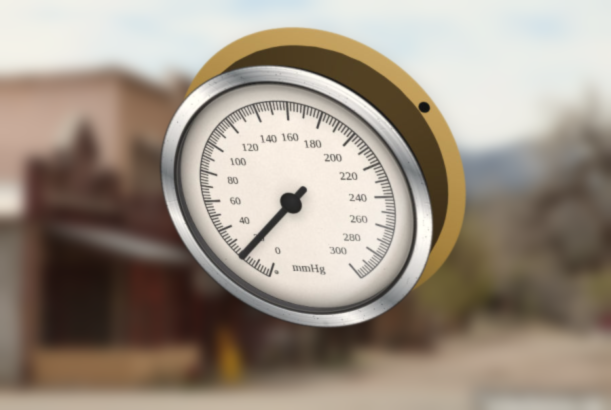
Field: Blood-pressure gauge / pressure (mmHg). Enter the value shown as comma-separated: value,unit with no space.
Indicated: 20,mmHg
